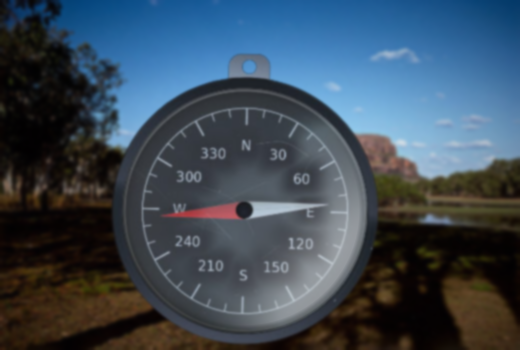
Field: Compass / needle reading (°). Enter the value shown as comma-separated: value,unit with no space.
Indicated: 265,°
